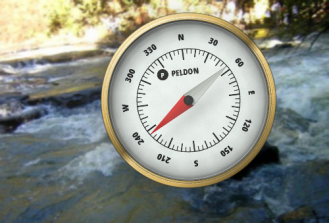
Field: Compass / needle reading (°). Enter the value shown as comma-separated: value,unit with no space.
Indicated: 235,°
